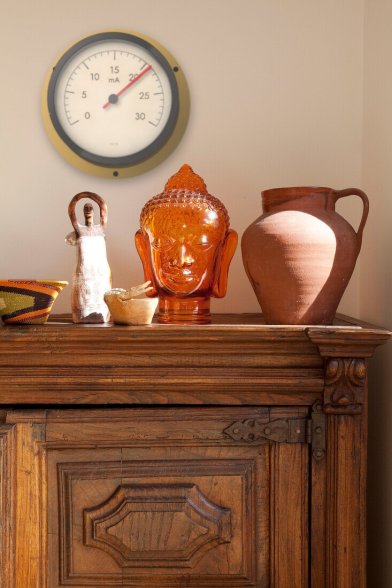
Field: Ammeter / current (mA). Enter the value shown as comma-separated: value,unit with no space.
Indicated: 21,mA
